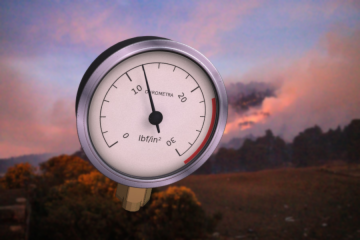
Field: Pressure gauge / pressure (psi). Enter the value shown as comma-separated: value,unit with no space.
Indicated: 12,psi
